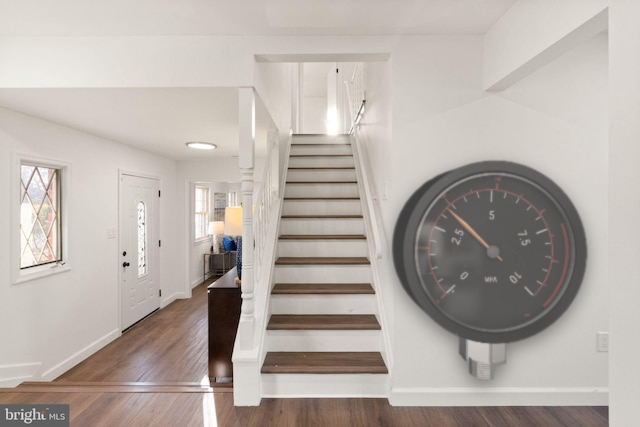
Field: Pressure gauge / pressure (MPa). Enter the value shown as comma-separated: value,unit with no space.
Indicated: 3.25,MPa
